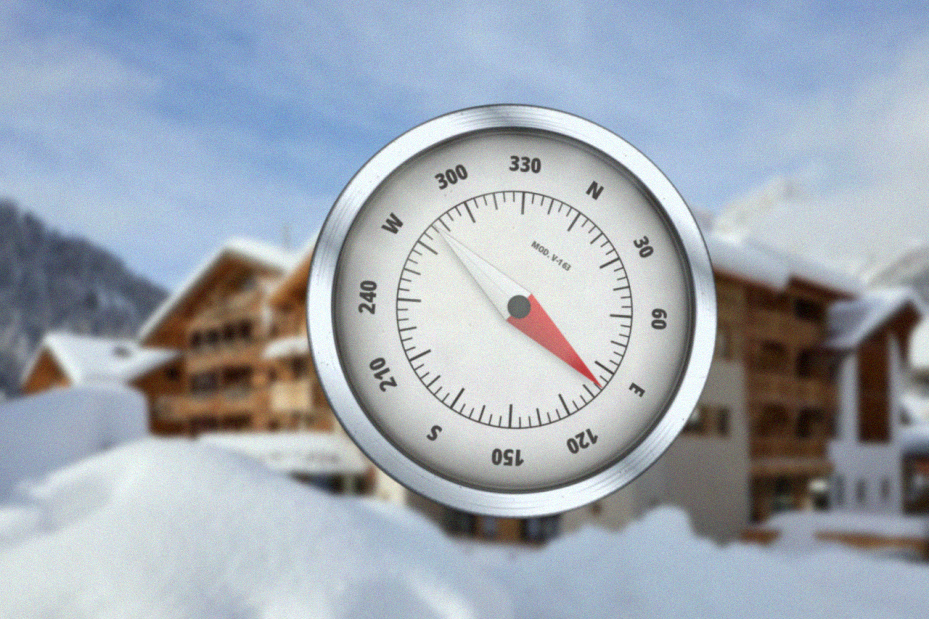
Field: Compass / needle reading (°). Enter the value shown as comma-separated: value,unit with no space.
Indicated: 100,°
